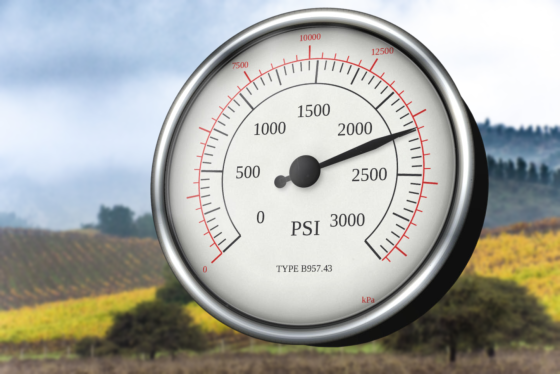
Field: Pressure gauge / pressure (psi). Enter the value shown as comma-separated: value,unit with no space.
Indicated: 2250,psi
